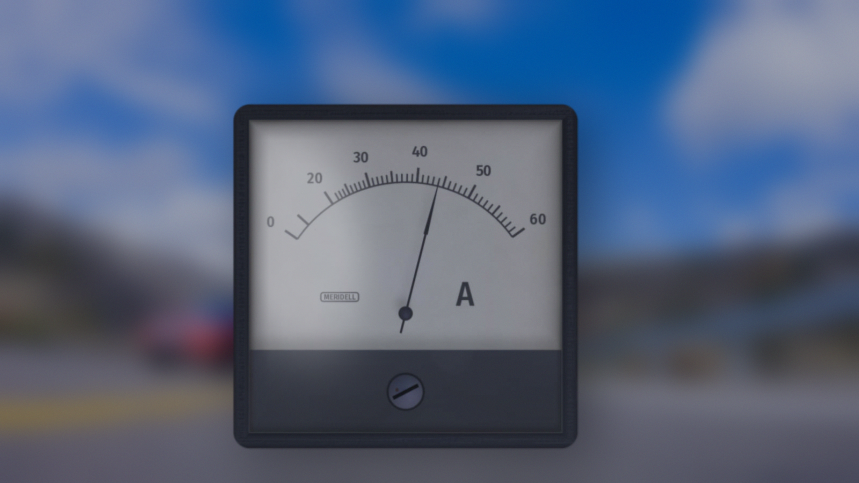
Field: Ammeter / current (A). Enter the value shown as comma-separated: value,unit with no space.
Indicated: 44,A
